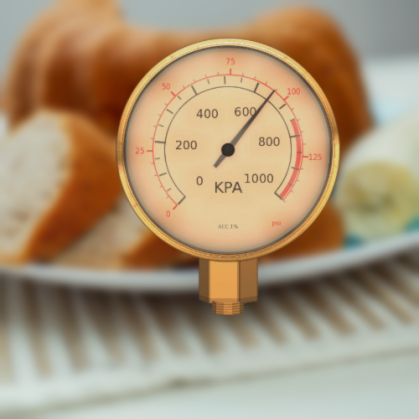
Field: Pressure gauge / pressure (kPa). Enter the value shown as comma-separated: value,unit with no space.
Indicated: 650,kPa
